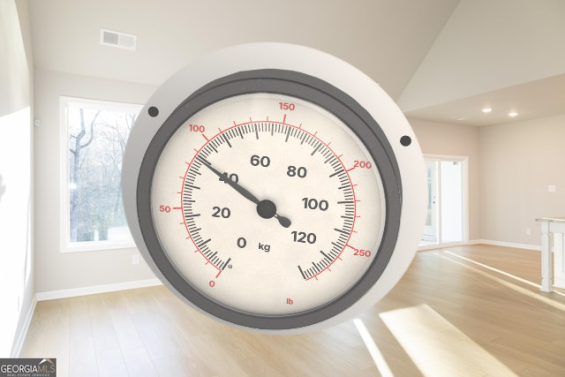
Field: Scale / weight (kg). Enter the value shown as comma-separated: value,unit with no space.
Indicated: 40,kg
